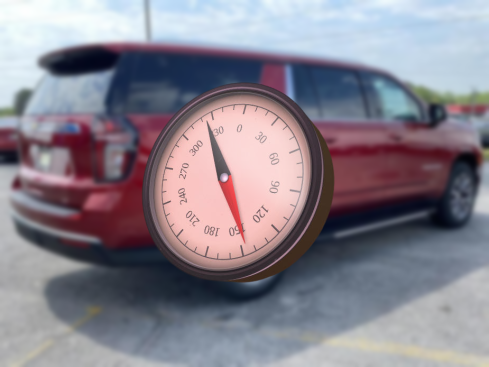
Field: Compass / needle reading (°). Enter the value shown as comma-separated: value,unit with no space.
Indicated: 145,°
